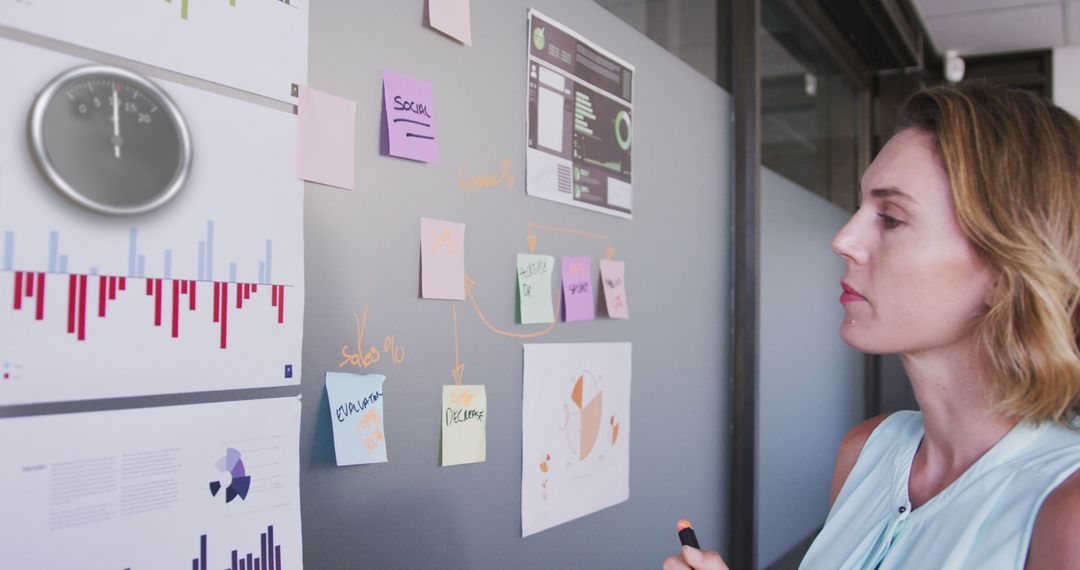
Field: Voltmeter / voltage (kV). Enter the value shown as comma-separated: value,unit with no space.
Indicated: 10,kV
